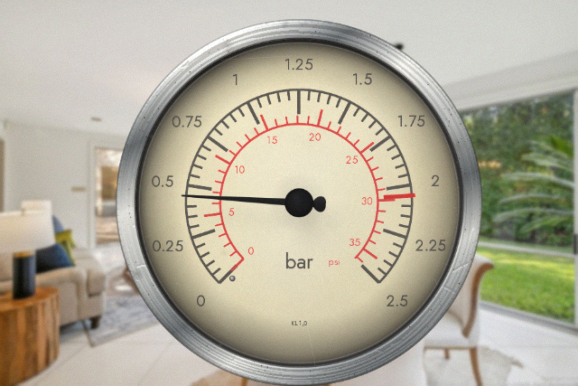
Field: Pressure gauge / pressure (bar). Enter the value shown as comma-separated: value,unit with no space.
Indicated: 0.45,bar
